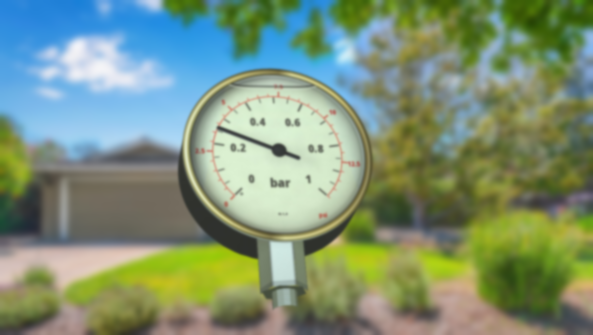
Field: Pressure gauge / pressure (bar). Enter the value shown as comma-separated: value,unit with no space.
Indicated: 0.25,bar
